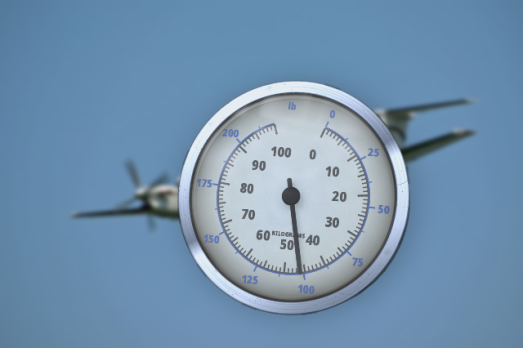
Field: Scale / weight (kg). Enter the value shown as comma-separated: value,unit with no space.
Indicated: 46,kg
